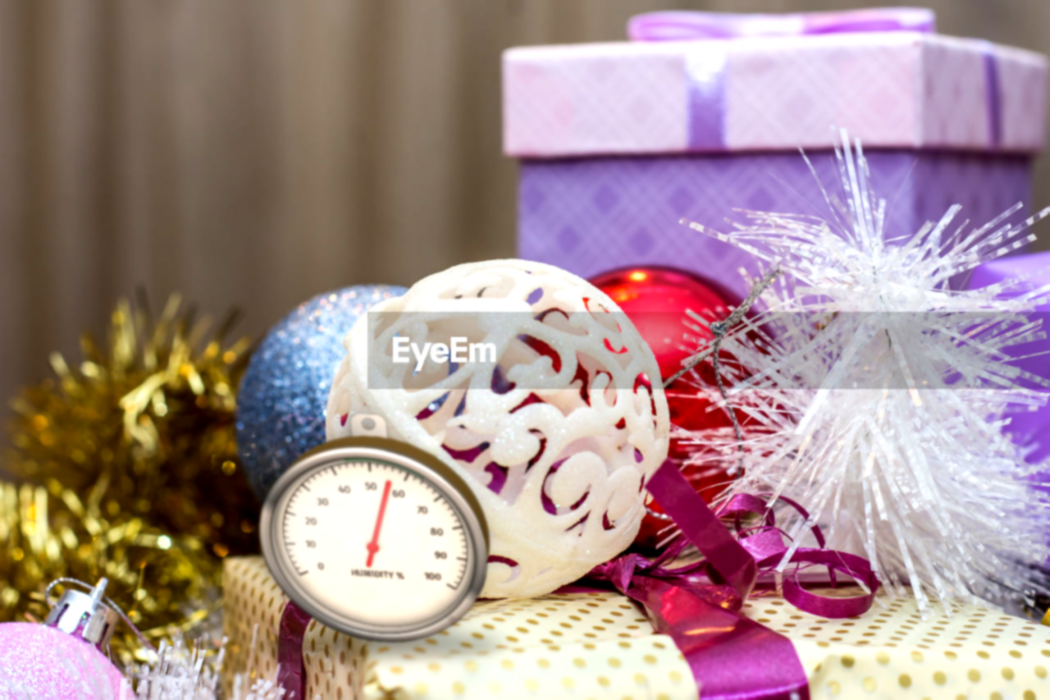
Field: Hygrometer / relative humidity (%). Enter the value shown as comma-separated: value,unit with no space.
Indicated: 56,%
